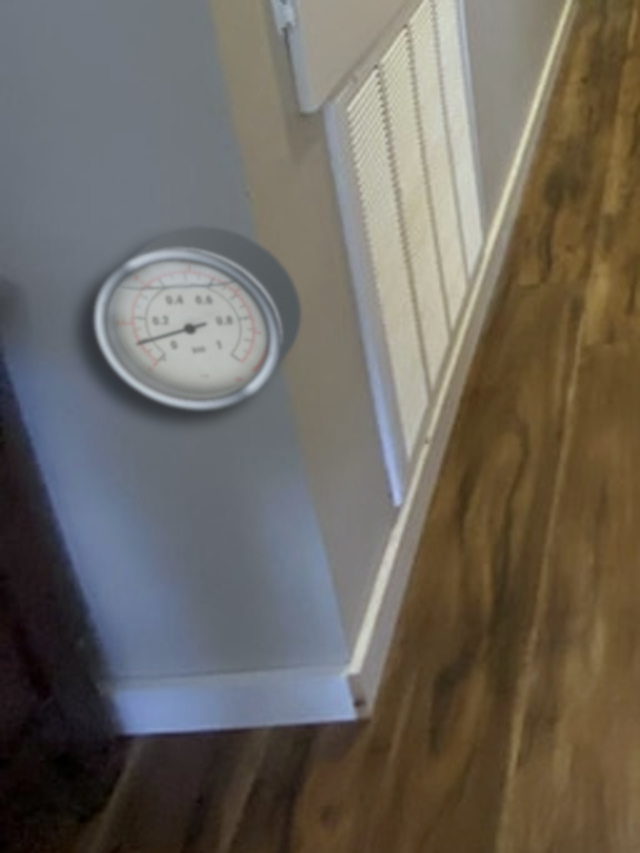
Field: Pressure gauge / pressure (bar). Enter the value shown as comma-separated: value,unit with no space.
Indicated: 0.1,bar
